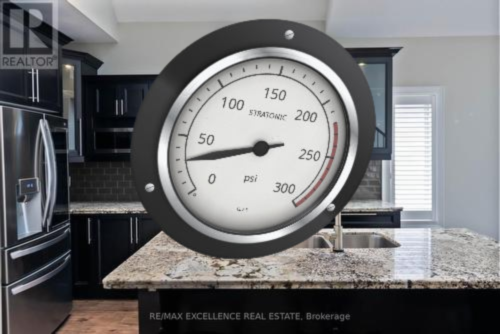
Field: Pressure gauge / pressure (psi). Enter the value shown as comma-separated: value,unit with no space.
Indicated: 30,psi
